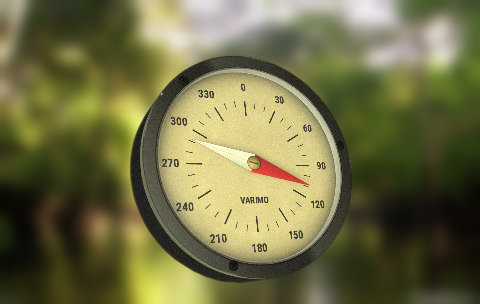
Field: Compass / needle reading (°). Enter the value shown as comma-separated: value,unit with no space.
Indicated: 110,°
